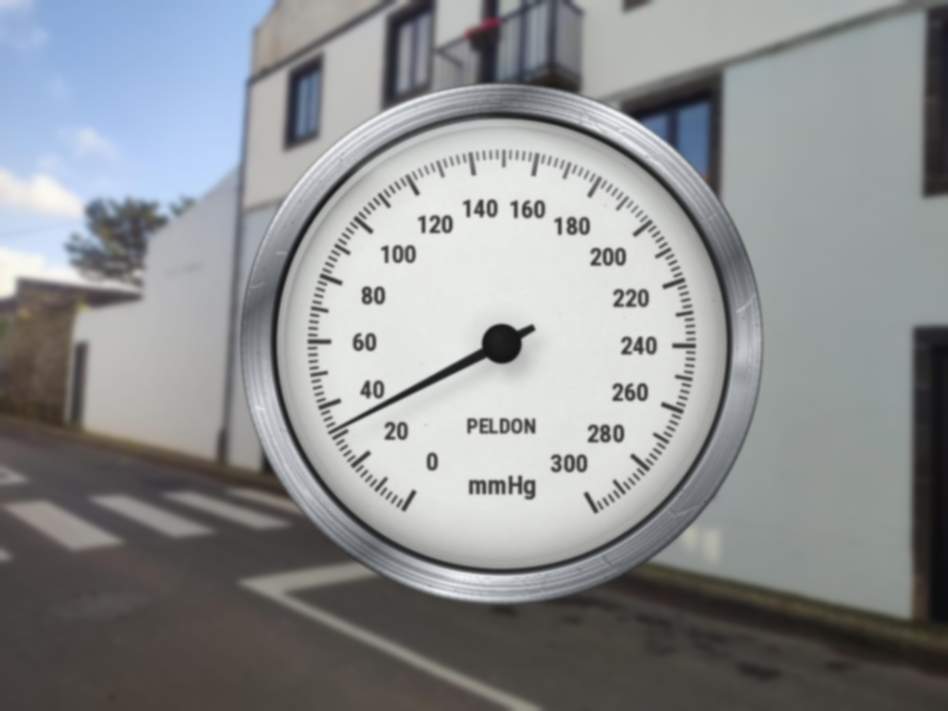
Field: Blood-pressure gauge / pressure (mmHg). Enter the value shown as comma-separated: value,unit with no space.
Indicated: 32,mmHg
